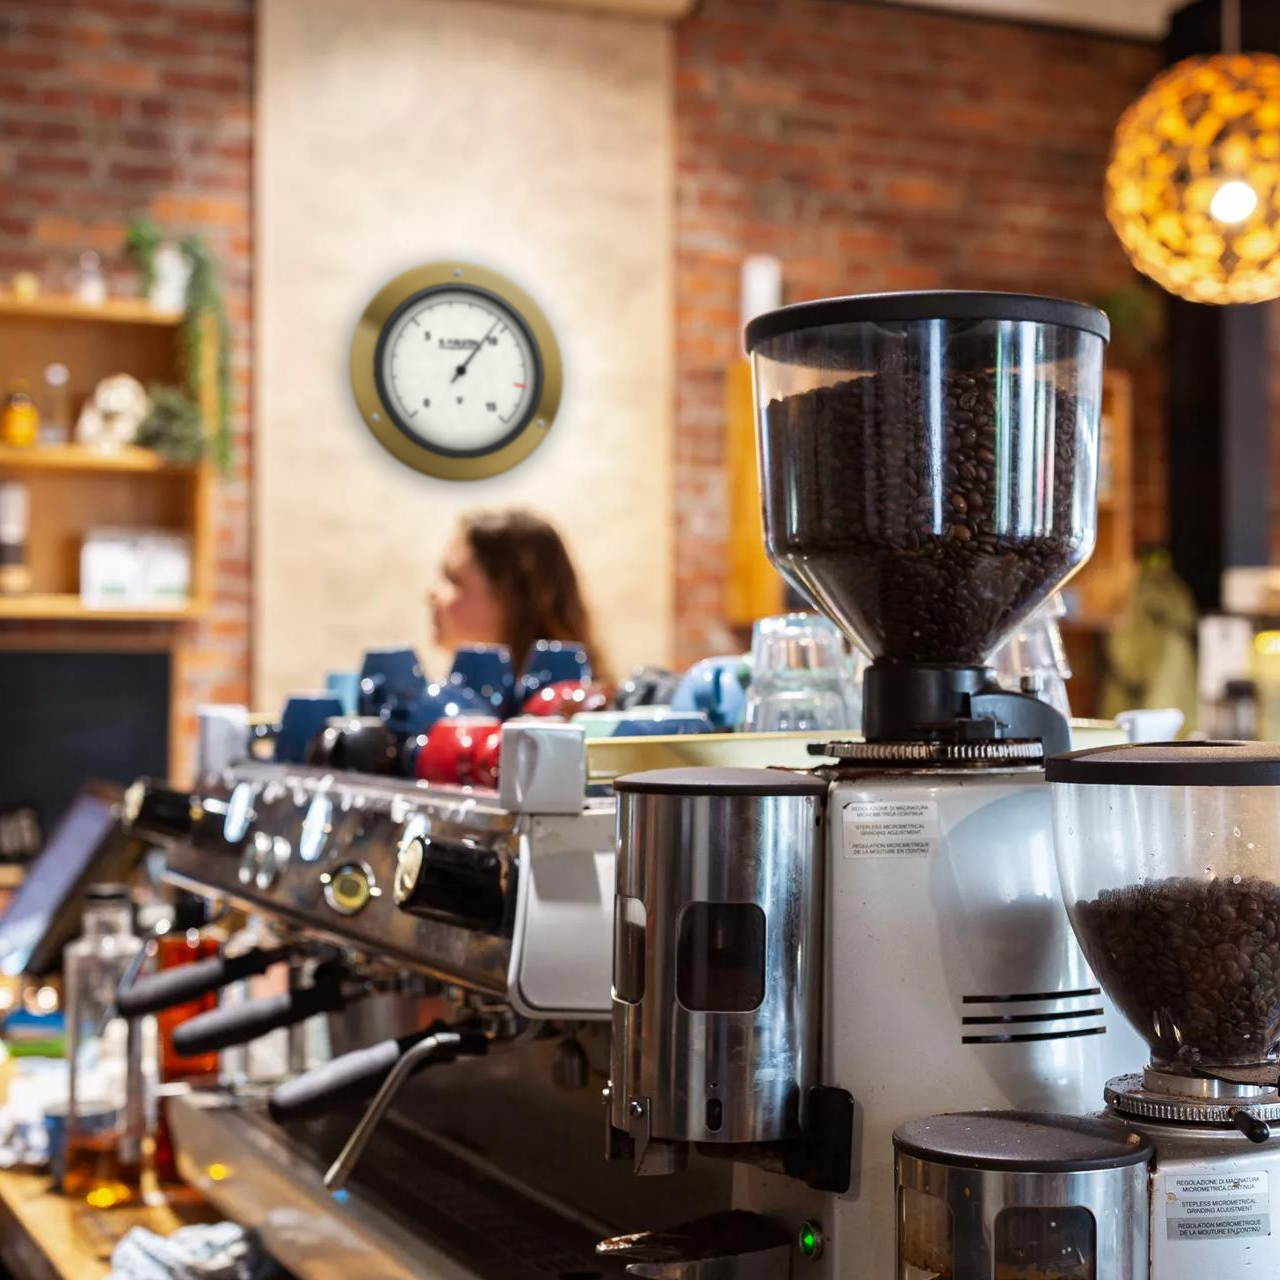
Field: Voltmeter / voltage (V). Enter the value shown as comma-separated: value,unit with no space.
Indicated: 9.5,V
